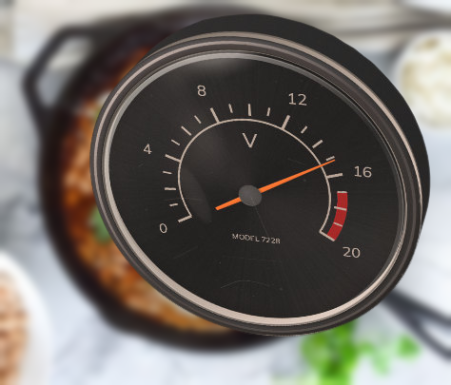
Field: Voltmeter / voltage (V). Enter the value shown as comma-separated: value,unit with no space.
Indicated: 15,V
